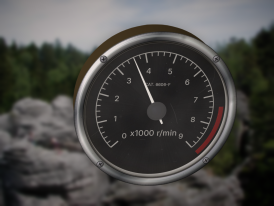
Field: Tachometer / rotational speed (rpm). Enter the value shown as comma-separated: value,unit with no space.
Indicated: 3600,rpm
